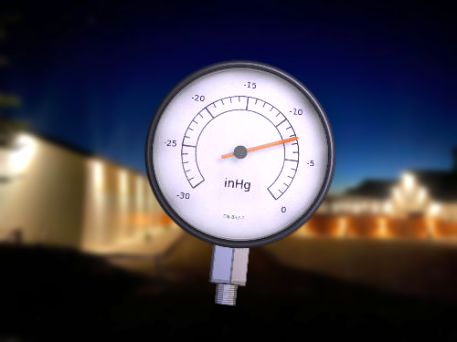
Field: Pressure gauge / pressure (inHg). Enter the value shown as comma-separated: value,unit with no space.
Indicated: -7.5,inHg
